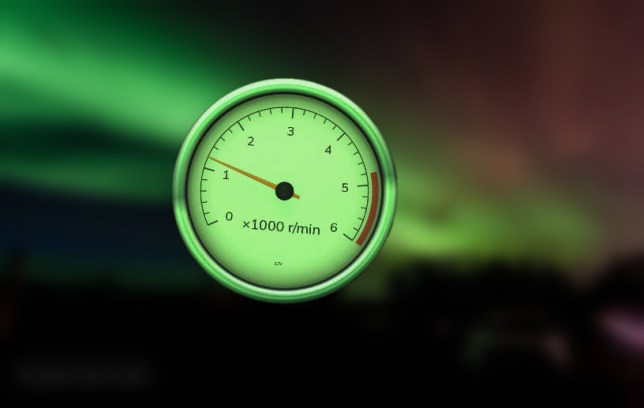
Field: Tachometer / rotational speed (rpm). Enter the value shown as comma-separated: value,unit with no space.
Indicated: 1200,rpm
